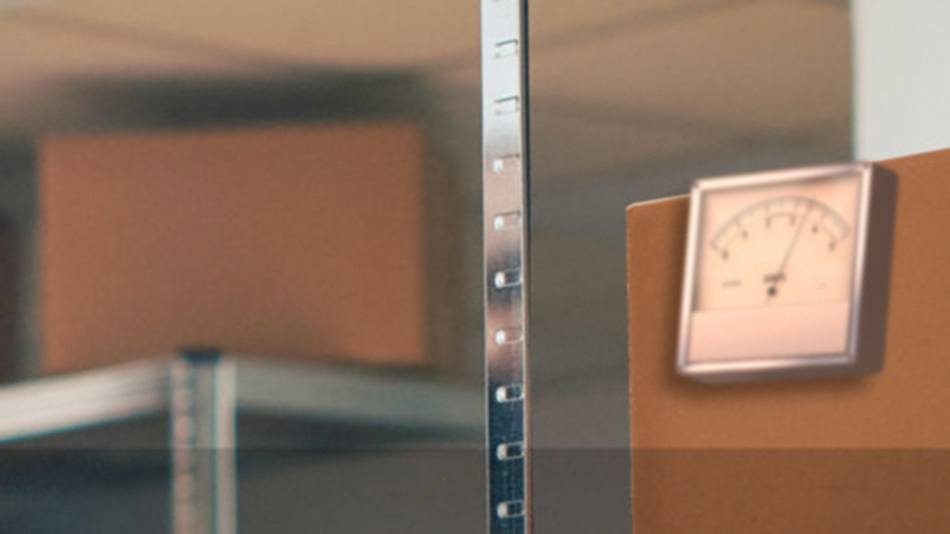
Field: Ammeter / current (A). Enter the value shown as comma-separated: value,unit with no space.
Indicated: 3.5,A
